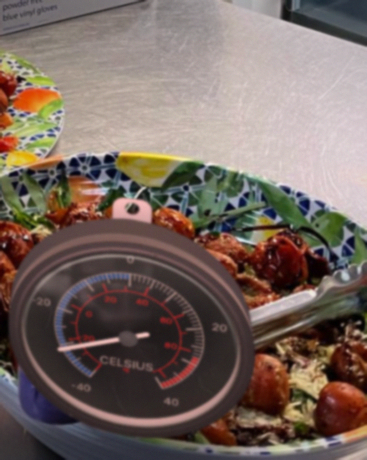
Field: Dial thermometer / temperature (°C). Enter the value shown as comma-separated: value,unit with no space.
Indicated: -30,°C
